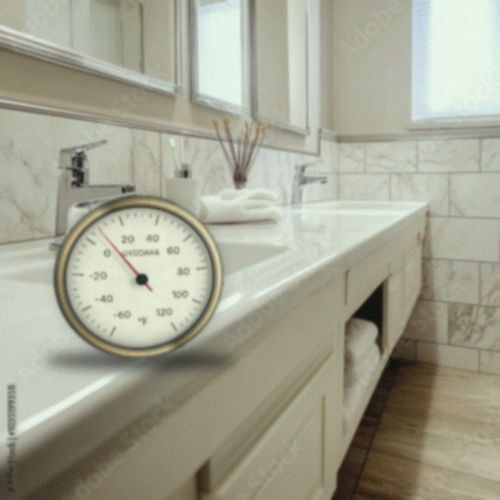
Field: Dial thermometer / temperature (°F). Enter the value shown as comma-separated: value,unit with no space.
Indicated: 8,°F
